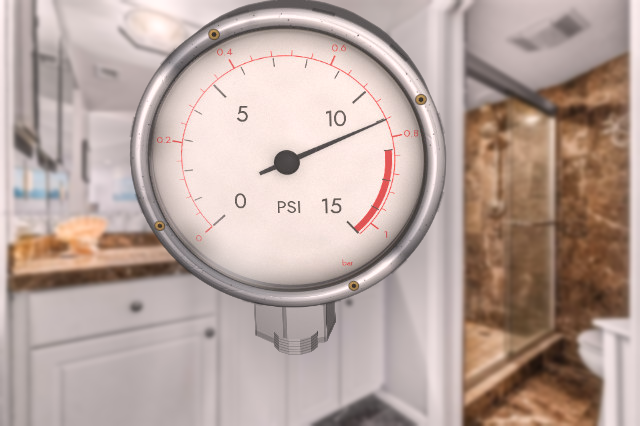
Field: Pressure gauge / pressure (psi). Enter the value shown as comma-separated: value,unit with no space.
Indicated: 11,psi
